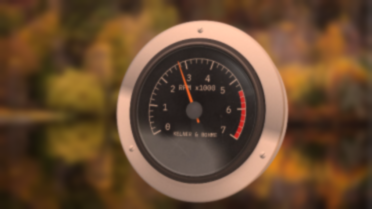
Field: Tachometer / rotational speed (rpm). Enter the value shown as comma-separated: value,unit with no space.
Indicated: 2800,rpm
